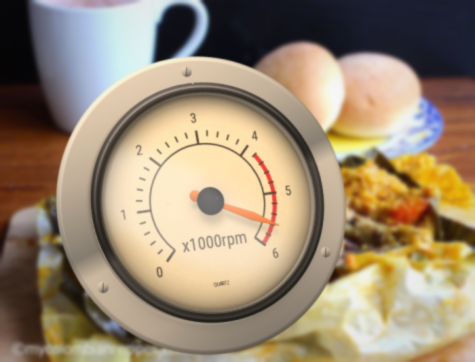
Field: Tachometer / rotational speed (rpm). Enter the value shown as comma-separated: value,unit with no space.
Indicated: 5600,rpm
